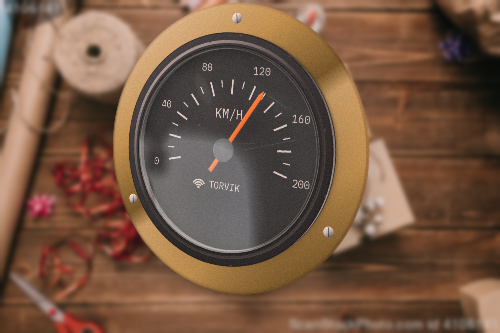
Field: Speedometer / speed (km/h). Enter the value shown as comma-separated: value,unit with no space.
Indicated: 130,km/h
